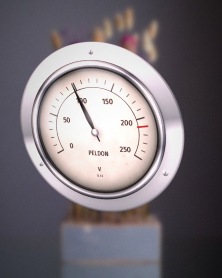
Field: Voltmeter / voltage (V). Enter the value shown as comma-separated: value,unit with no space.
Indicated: 100,V
